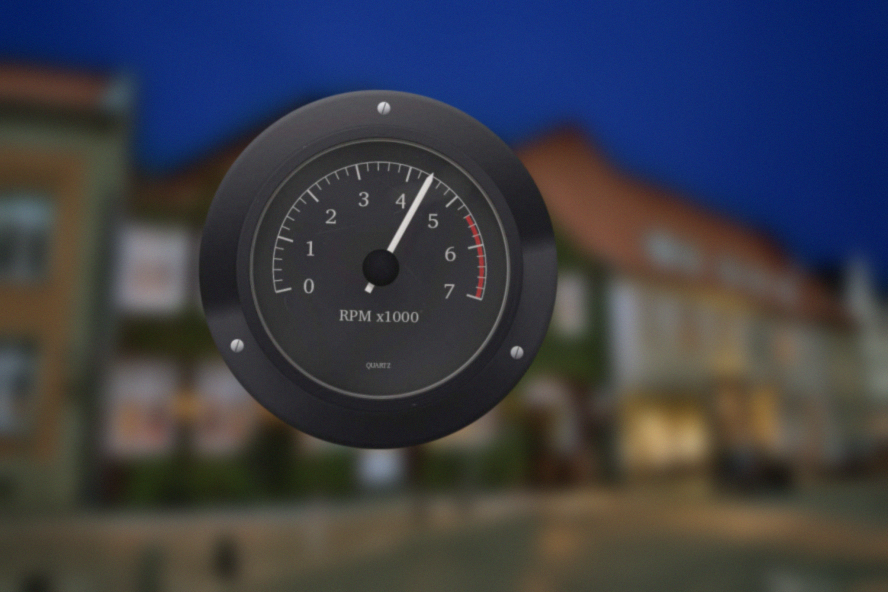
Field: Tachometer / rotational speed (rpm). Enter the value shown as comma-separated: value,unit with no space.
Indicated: 4400,rpm
